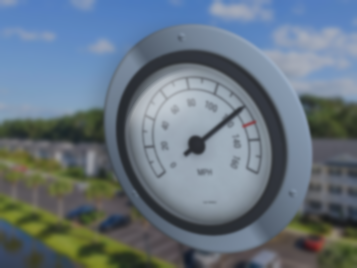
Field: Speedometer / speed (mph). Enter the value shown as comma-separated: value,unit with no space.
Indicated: 120,mph
